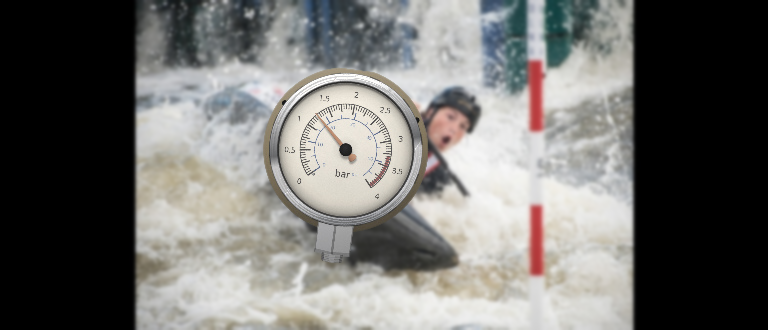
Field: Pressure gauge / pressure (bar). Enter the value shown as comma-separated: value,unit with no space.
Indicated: 1.25,bar
